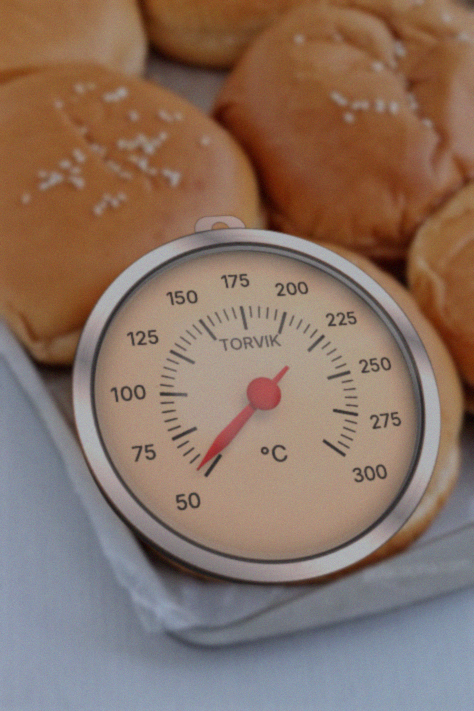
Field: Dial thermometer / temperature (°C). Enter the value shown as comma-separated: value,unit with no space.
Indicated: 55,°C
